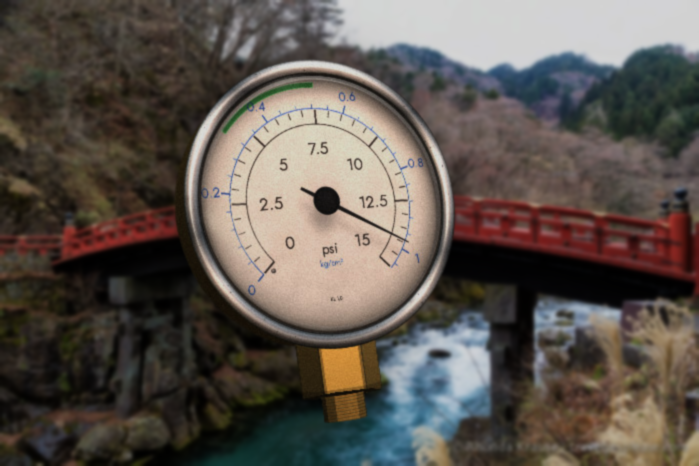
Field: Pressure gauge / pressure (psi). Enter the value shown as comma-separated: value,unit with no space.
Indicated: 14,psi
